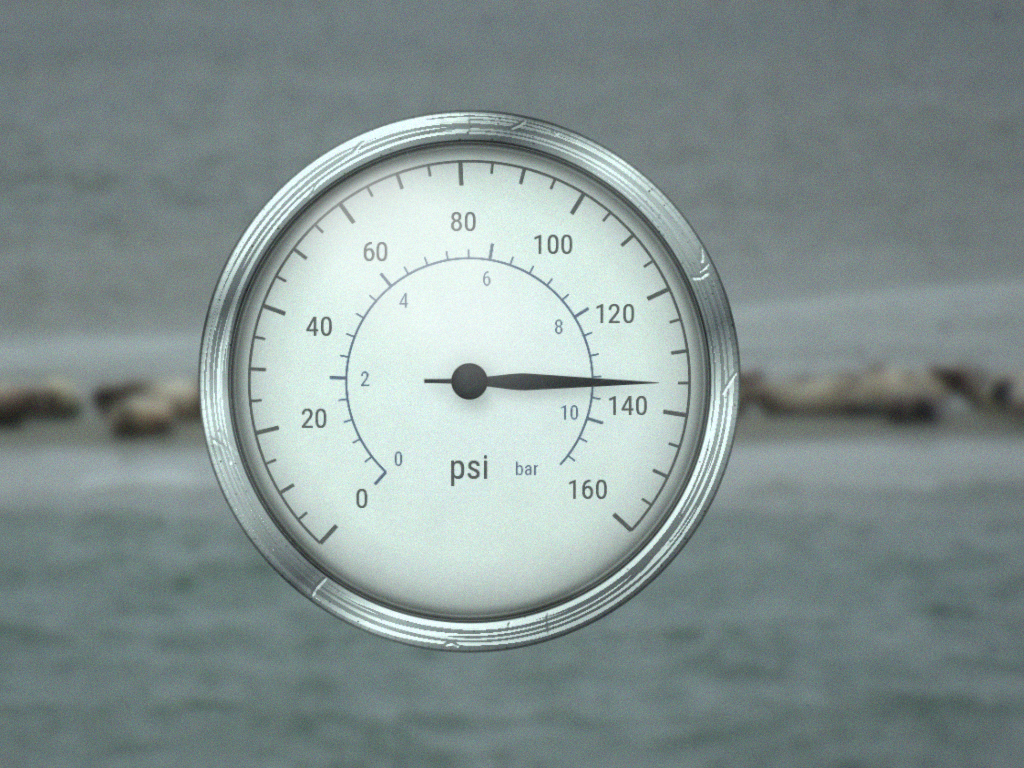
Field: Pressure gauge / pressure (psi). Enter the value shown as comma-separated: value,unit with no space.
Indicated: 135,psi
